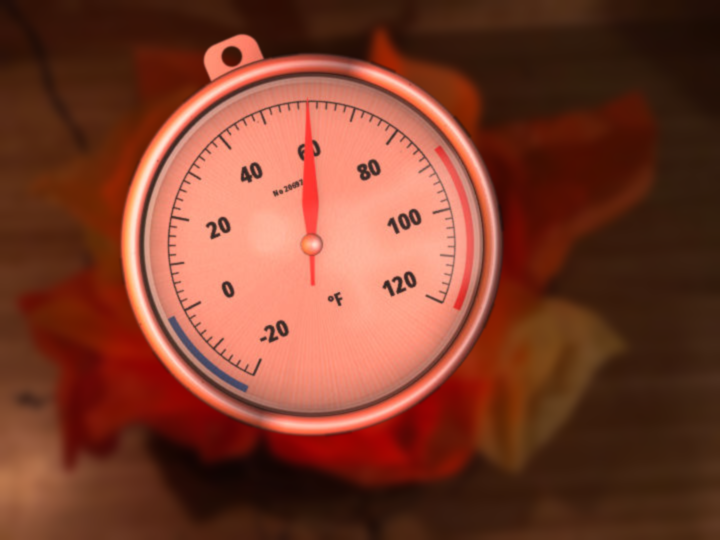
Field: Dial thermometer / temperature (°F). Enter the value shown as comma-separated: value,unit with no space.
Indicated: 60,°F
